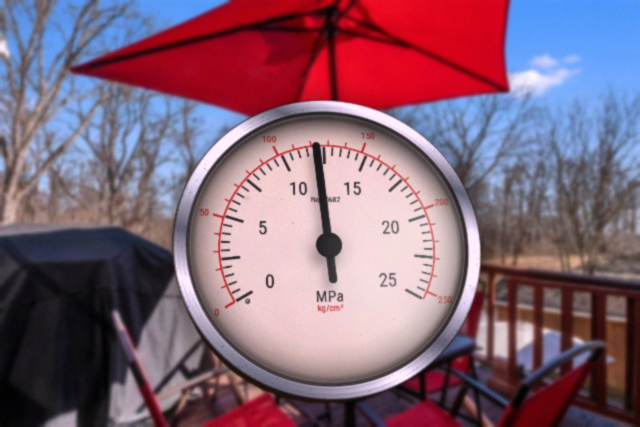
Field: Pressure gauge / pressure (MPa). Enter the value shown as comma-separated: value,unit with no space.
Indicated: 12,MPa
